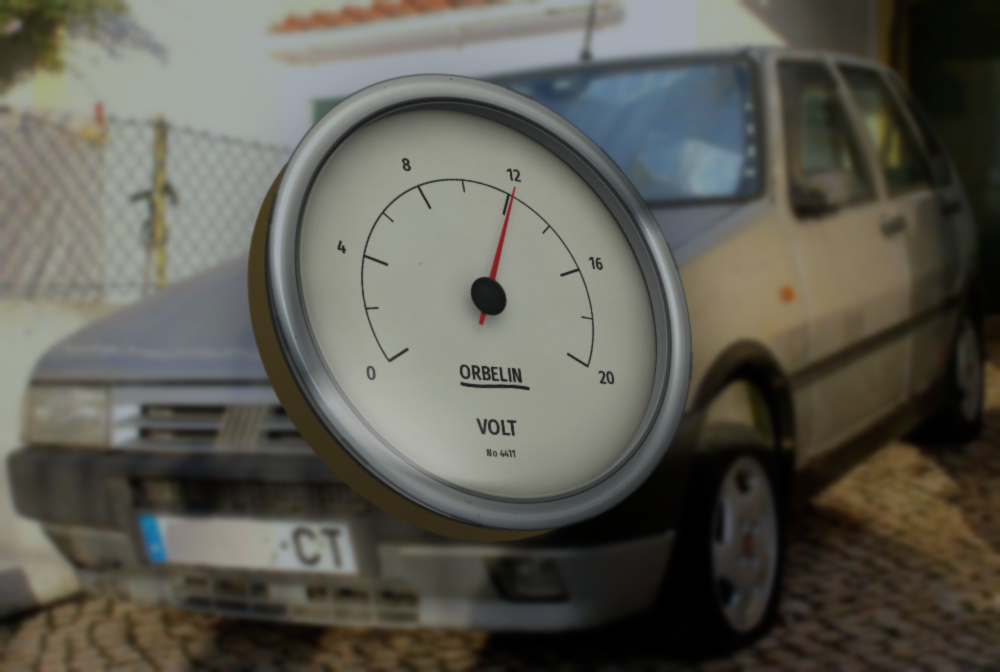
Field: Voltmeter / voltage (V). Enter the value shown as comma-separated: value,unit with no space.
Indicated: 12,V
